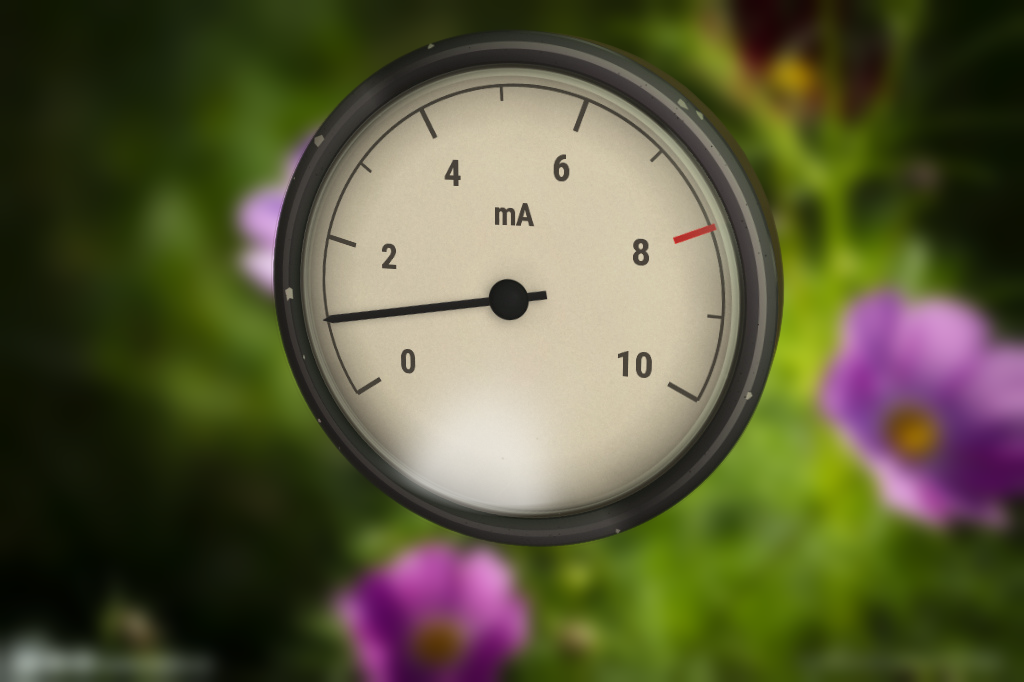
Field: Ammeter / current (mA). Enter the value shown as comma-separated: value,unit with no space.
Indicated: 1,mA
